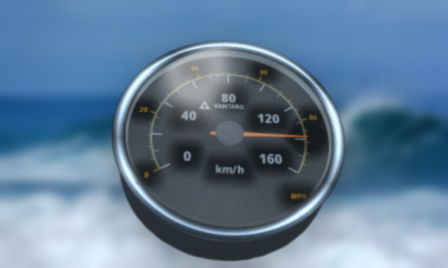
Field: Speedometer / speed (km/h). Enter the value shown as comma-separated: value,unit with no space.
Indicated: 140,km/h
